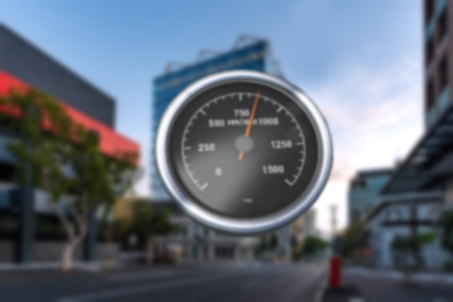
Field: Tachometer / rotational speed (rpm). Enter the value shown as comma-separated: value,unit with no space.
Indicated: 850,rpm
